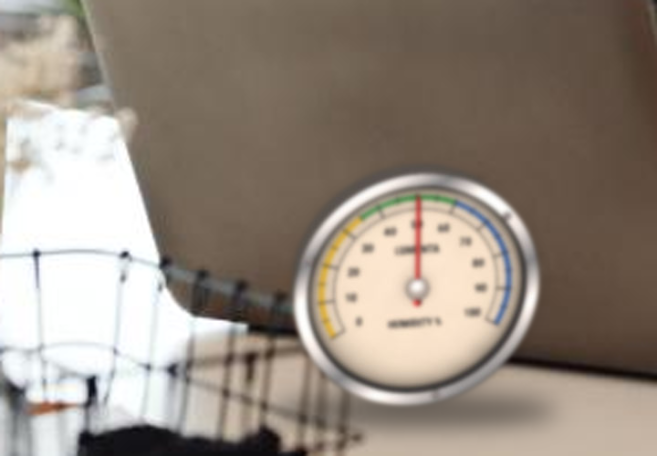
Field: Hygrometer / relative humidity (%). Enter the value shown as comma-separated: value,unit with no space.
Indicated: 50,%
